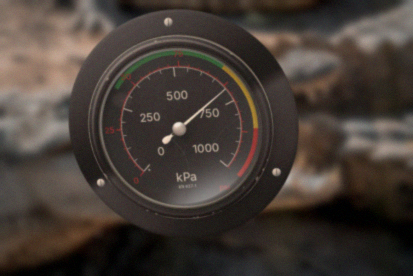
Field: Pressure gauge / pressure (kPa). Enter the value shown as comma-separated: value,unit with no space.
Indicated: 700,kPa
